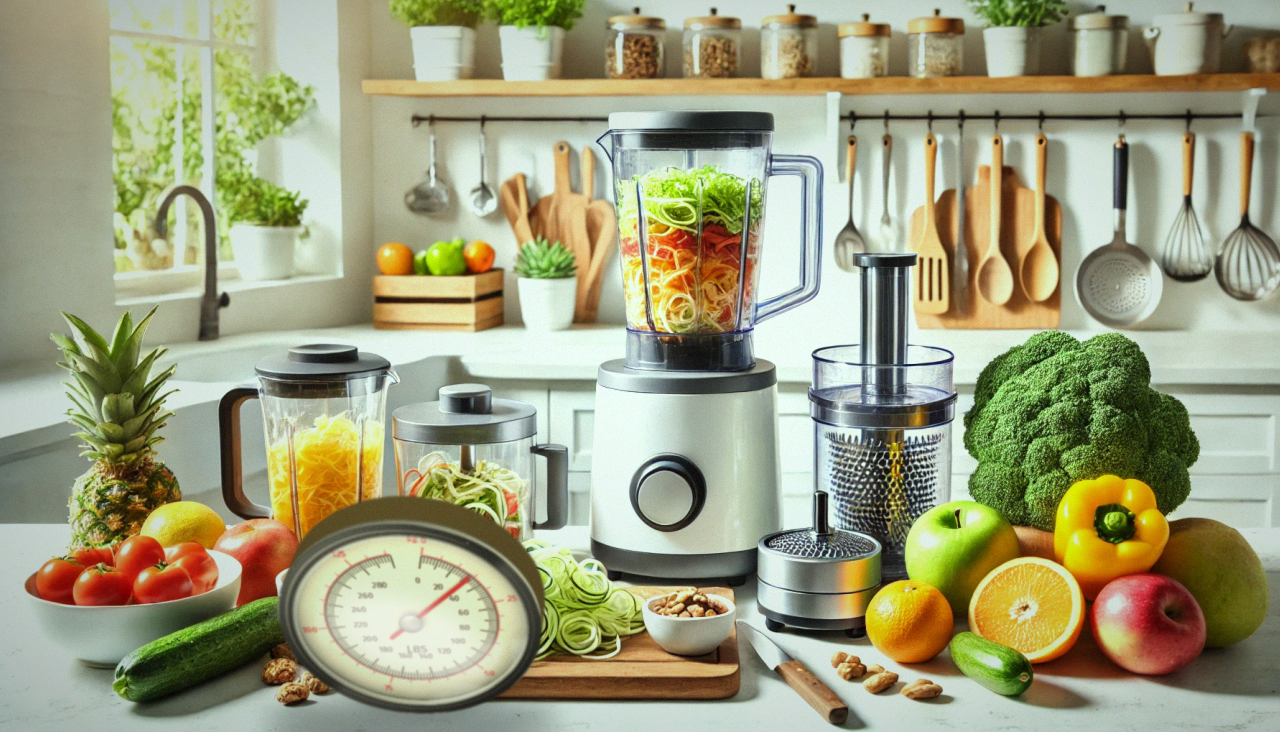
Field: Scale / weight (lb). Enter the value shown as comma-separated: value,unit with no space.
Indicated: 30,lb
